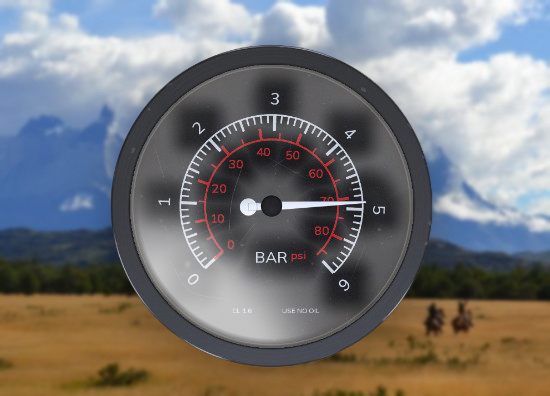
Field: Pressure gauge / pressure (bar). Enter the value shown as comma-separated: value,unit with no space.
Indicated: 4.9,bar
